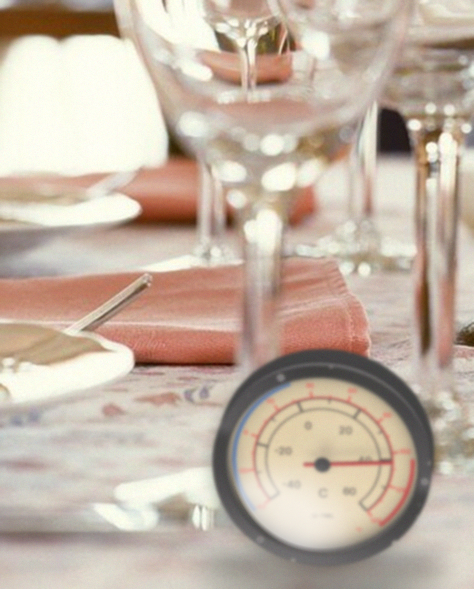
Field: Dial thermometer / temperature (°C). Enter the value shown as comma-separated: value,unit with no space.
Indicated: 40,°C
